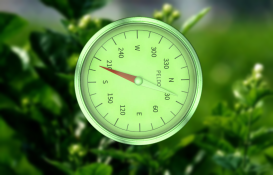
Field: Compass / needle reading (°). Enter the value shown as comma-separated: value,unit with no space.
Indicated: 202.5,°
